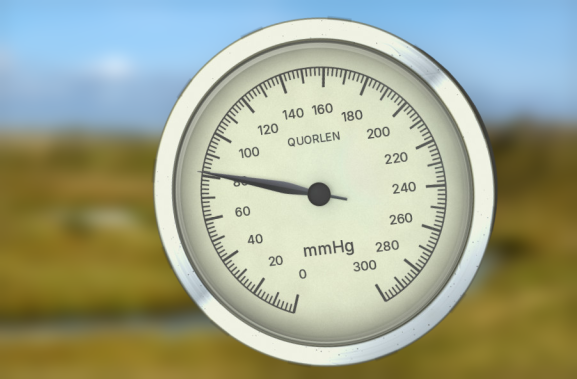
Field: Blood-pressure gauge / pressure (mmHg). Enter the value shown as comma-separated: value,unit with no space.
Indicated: 82,mmHg
